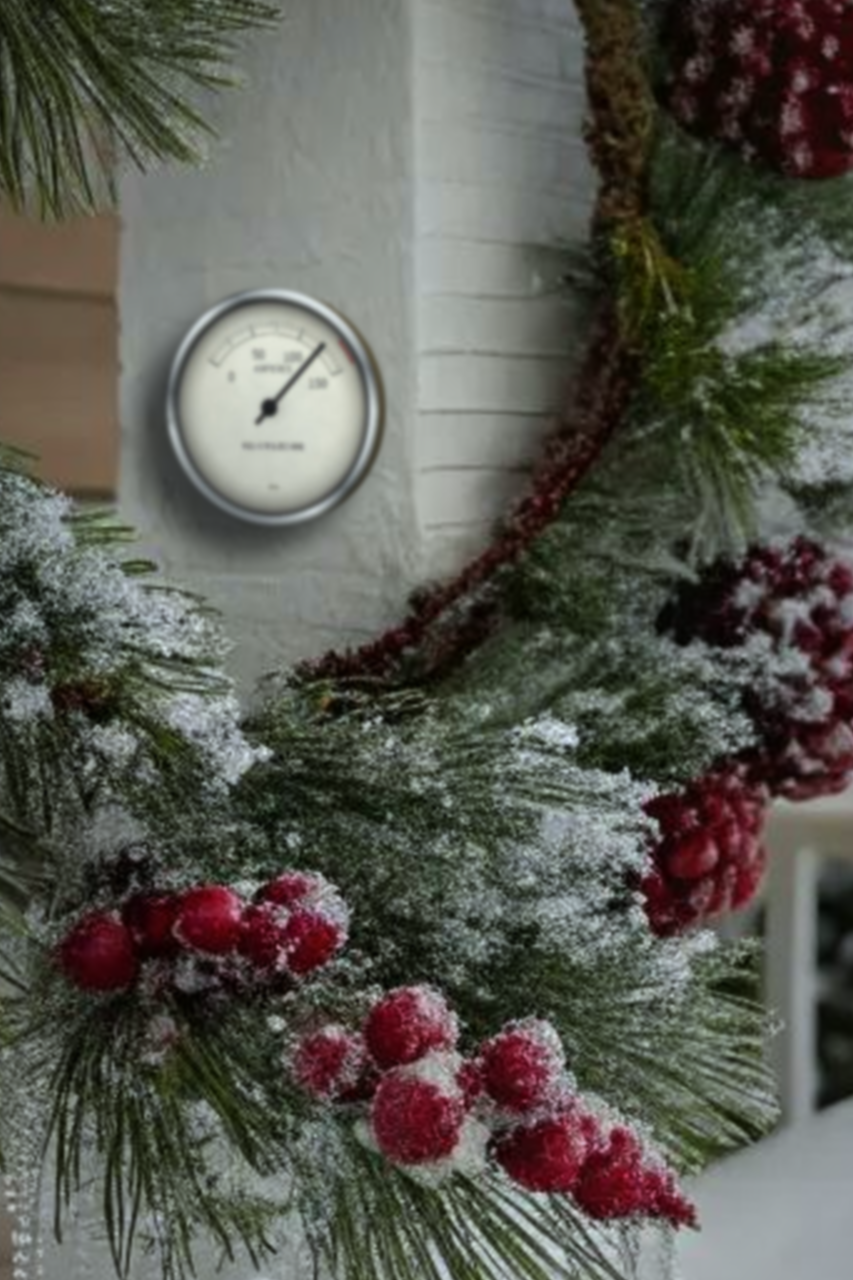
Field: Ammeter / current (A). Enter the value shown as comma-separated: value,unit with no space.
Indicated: 125,A
